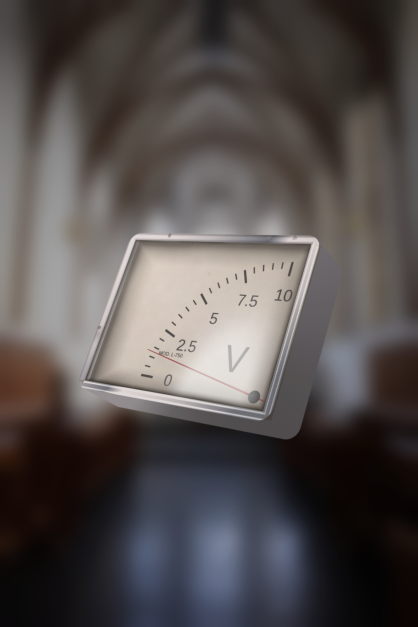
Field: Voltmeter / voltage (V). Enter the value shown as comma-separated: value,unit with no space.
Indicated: 1.25,V
